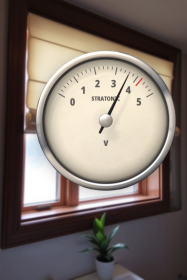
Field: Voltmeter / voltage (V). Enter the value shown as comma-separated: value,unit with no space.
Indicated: 3.6,V
